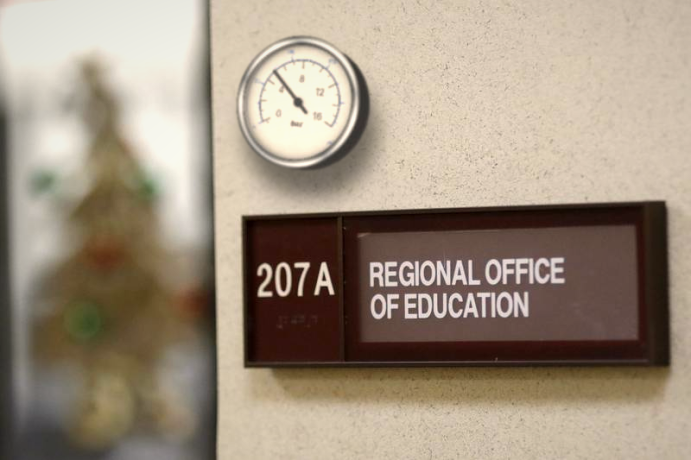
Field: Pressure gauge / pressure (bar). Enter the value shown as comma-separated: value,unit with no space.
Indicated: 5,bar
